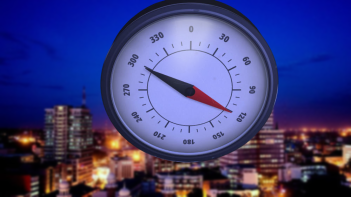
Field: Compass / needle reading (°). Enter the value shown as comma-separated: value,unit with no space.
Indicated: 120,°
